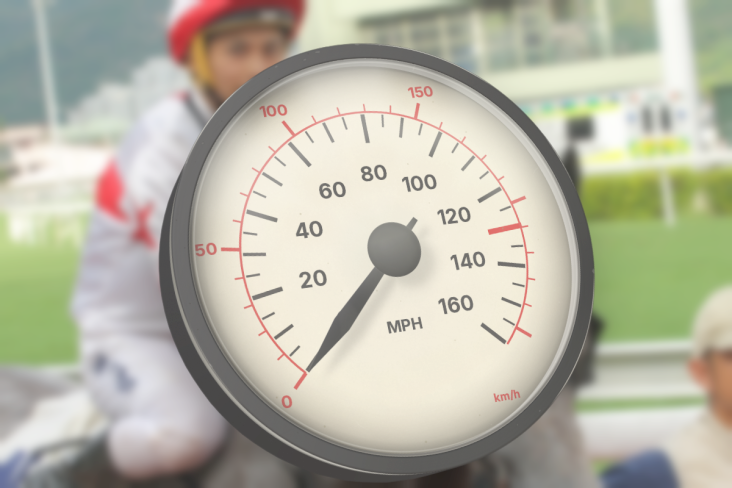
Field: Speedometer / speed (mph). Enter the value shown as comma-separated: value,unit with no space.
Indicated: 0,mph
